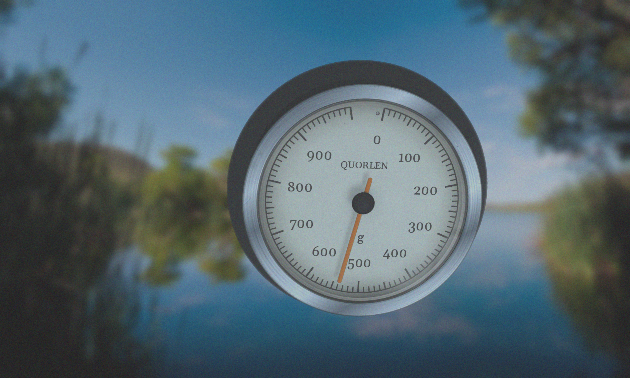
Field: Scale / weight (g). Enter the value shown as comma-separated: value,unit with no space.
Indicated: 540,g
